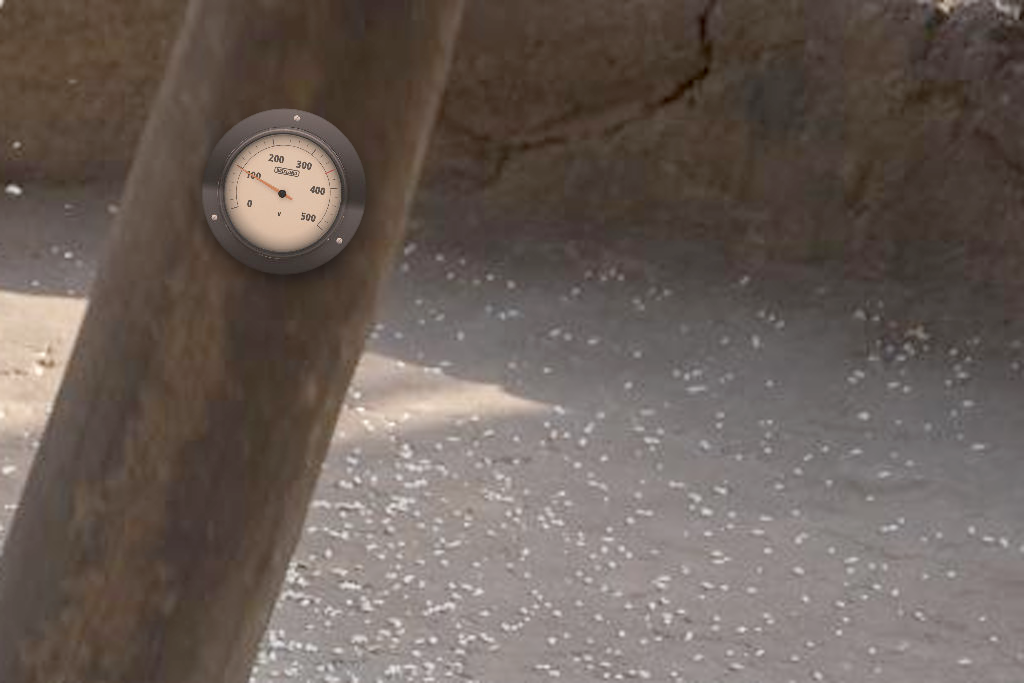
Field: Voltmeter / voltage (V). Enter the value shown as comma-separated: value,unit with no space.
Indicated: 100,V
